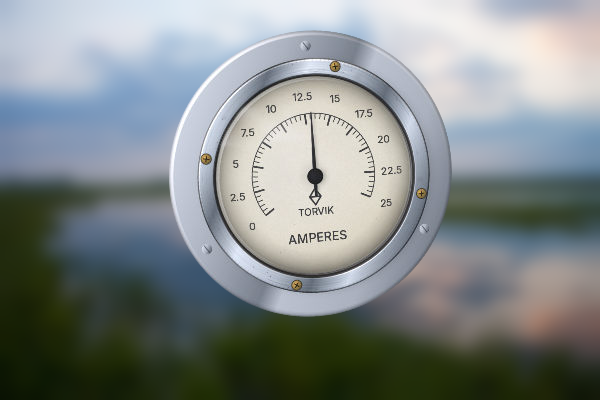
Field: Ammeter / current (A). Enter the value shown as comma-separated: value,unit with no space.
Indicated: 13,A
